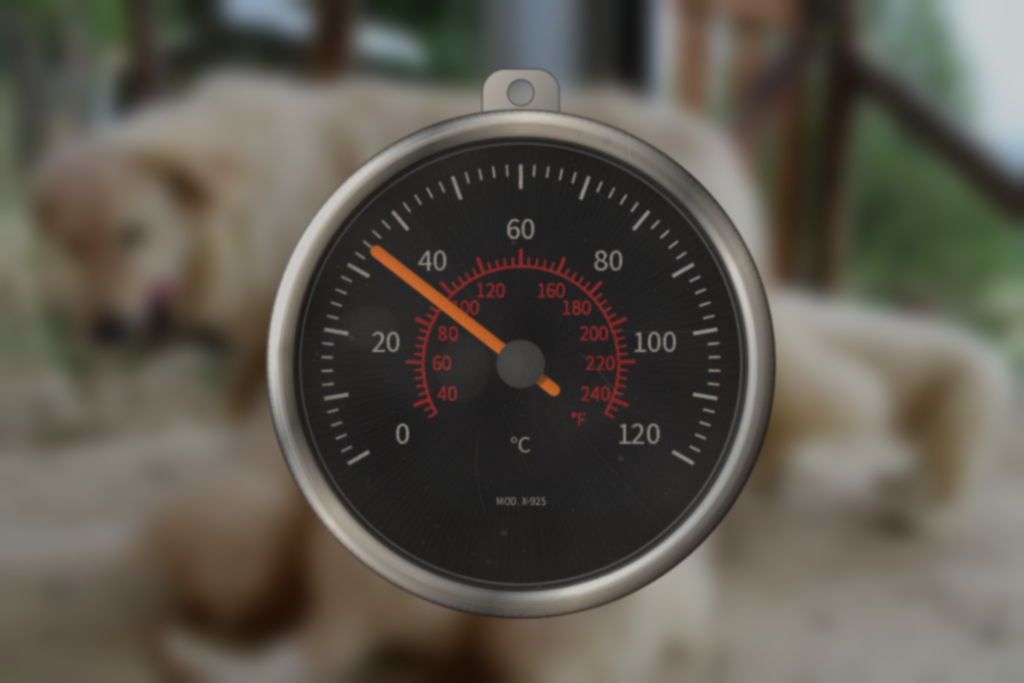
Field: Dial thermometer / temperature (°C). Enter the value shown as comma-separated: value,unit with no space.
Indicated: 34,°C
